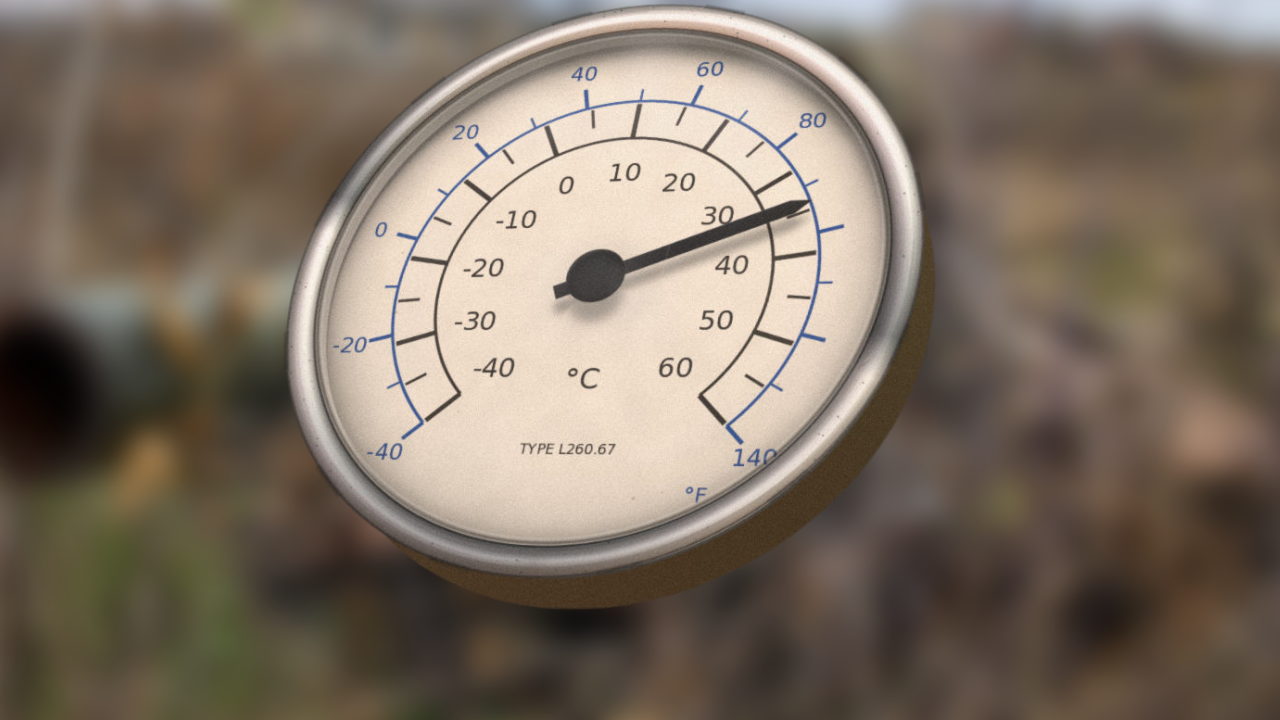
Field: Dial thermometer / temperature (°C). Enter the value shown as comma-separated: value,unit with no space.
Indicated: 35,°C
